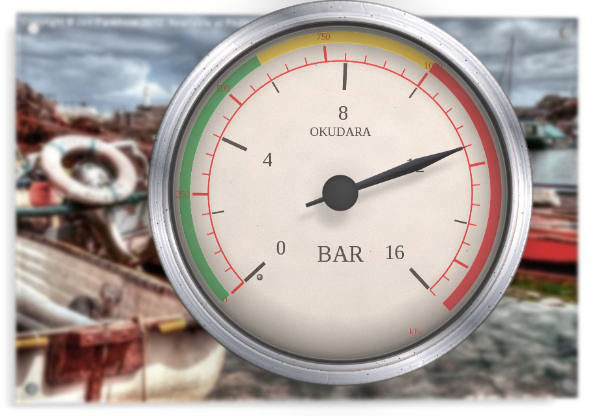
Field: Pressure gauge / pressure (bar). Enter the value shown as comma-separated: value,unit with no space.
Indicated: 12,bar
